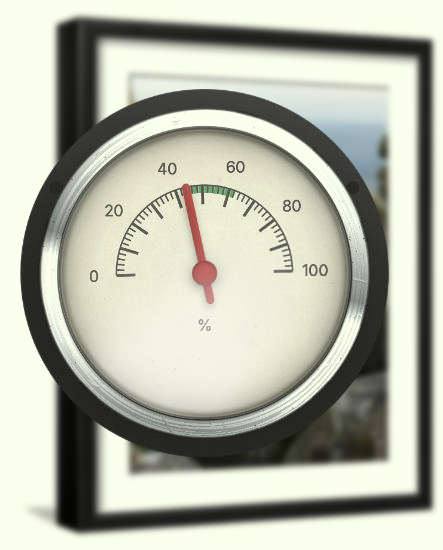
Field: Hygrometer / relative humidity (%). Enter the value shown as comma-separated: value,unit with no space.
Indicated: 44,%
